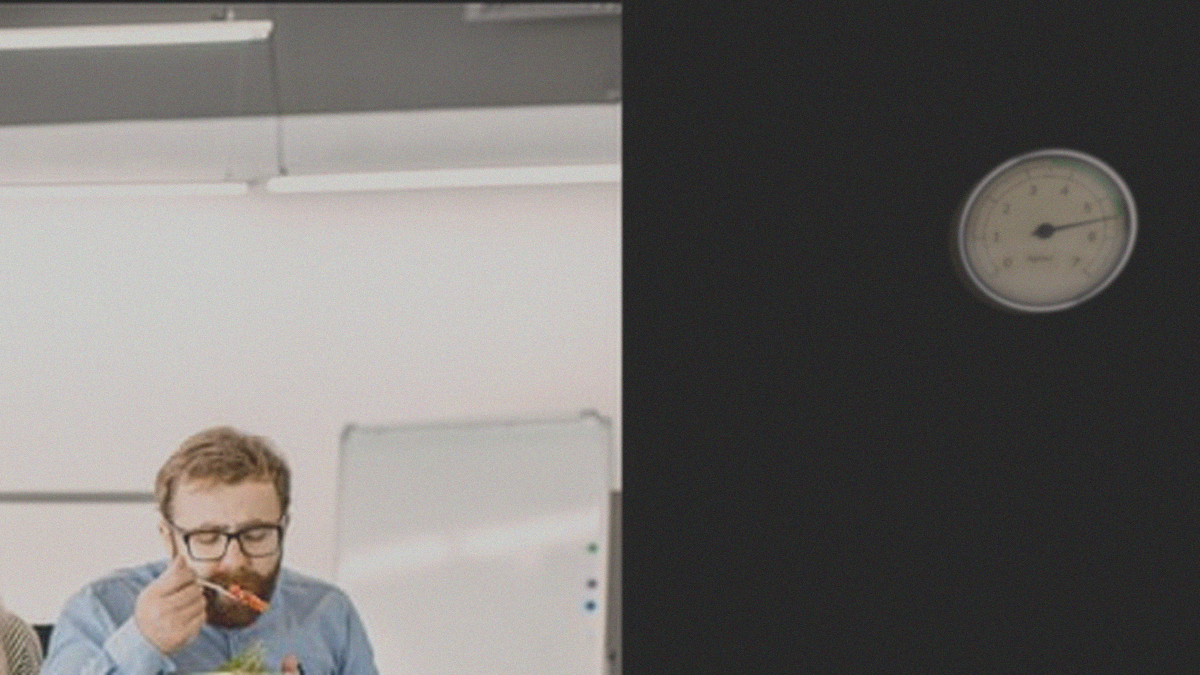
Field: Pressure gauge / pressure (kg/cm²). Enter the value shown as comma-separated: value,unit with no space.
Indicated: 5.5,kg/cm²
